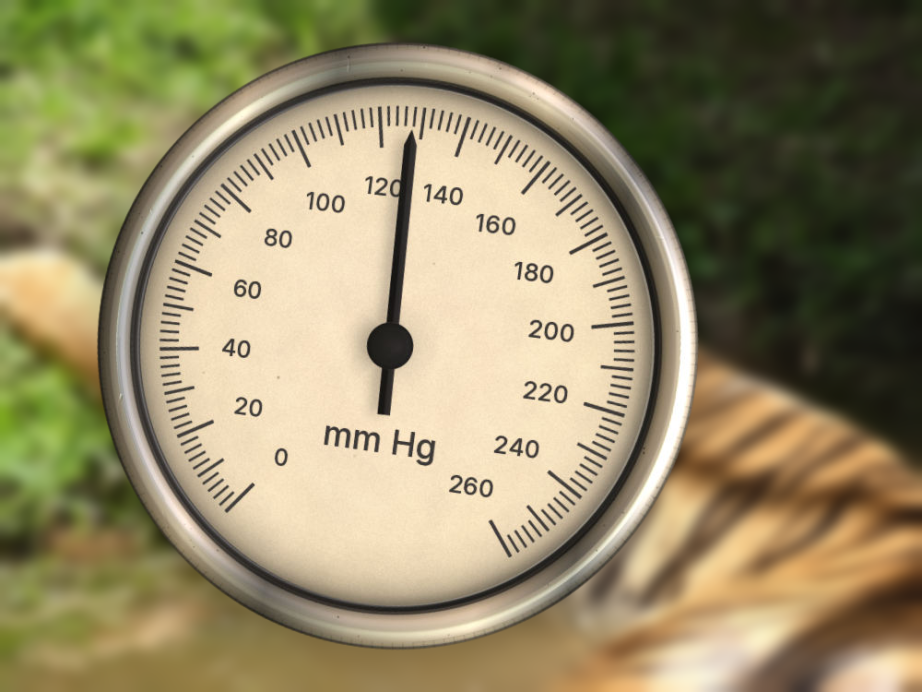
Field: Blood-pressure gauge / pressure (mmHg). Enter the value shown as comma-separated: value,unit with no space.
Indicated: 128,mmHg
